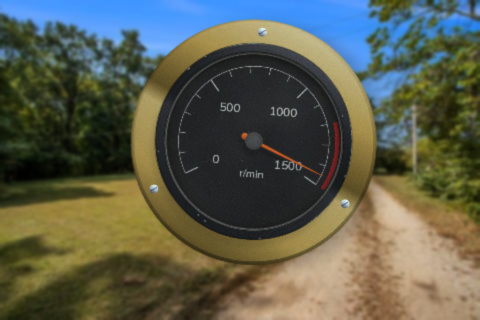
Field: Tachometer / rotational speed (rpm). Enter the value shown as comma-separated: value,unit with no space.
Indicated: 1450,rpm
